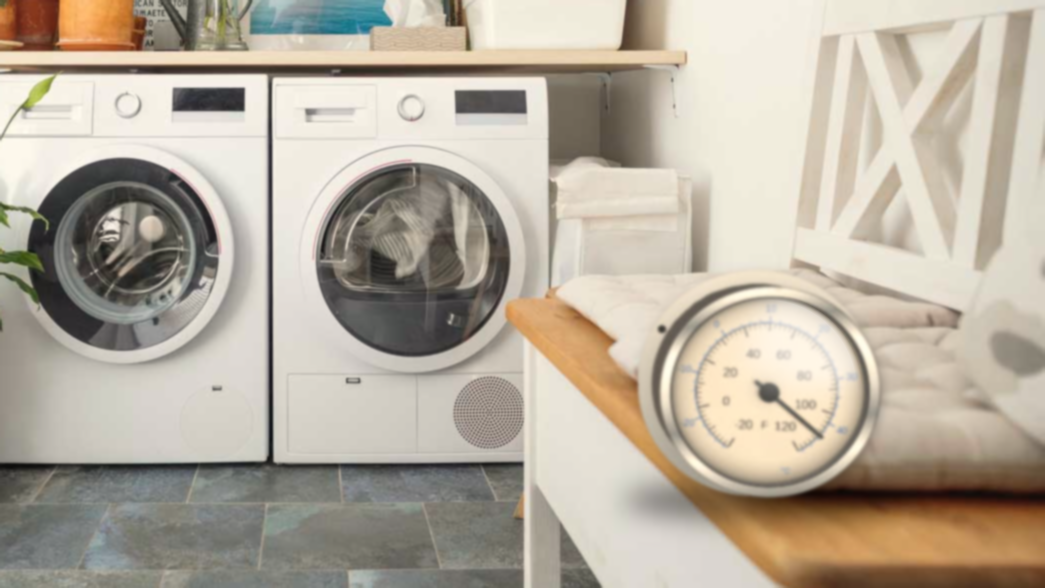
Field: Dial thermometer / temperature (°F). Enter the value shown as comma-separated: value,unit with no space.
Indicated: 110,°F
